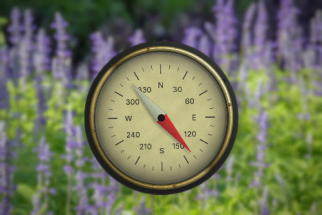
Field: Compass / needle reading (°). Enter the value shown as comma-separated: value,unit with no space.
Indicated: 140,°
